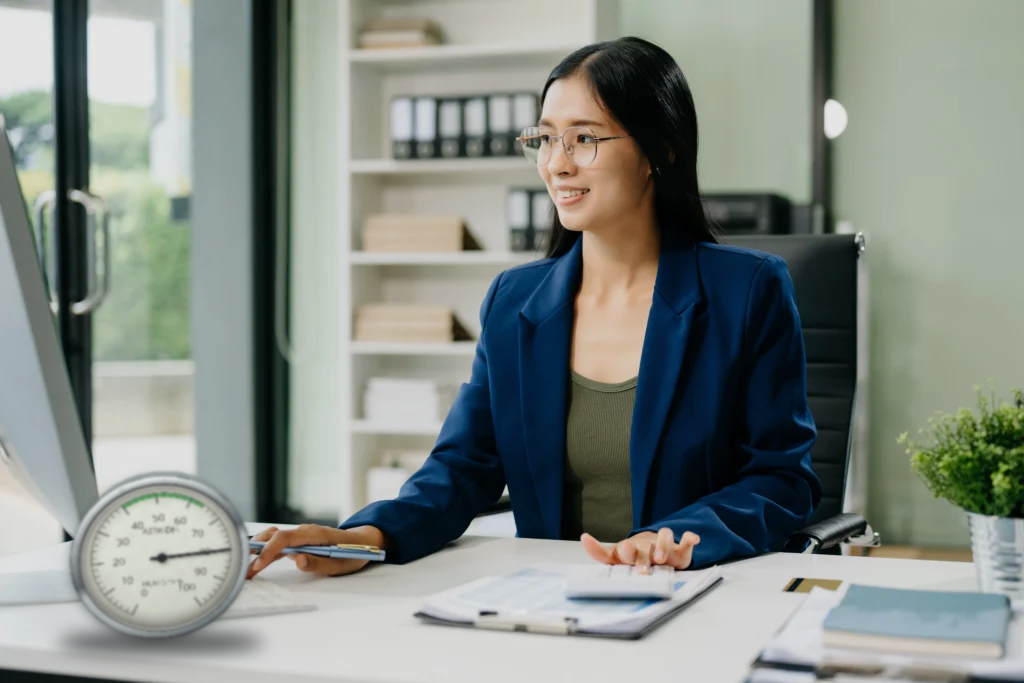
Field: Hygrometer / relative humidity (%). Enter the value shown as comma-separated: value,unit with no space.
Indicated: 80,%
